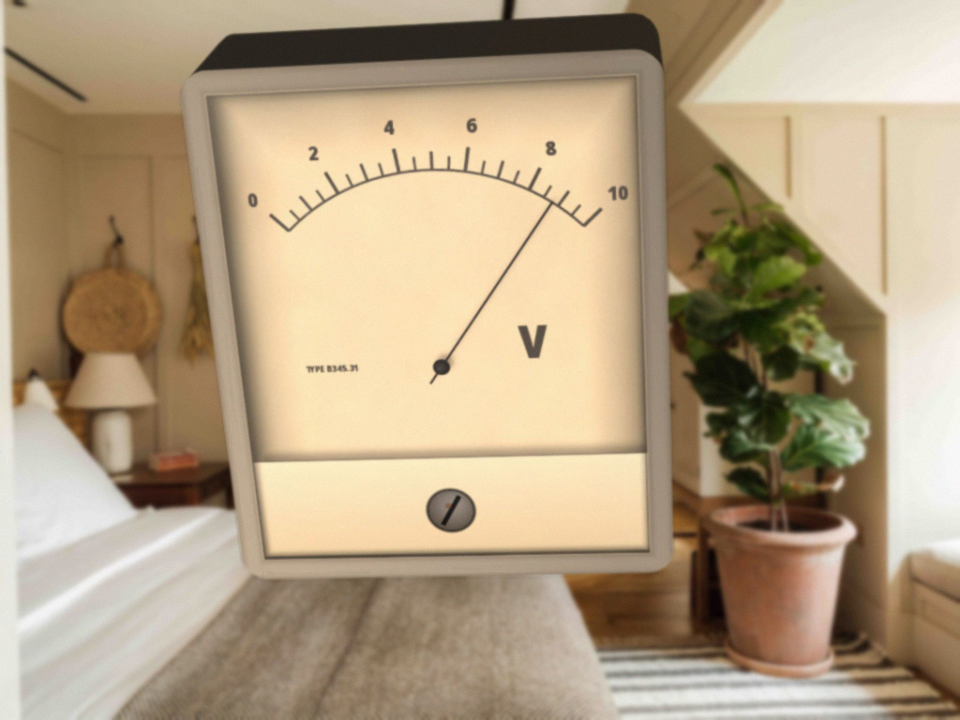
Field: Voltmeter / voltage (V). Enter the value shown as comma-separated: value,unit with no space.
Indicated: 8.75,V
